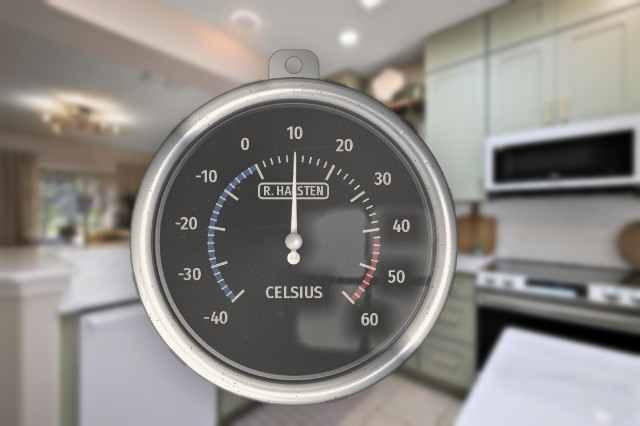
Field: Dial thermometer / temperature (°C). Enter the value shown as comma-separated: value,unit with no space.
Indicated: 10,°C
